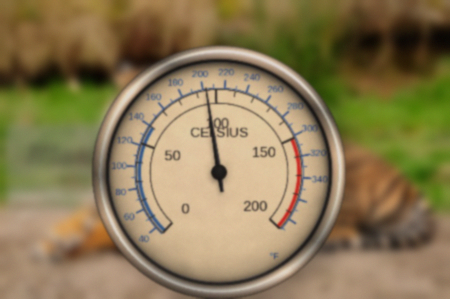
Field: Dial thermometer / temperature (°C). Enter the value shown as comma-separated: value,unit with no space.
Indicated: 95,°C
